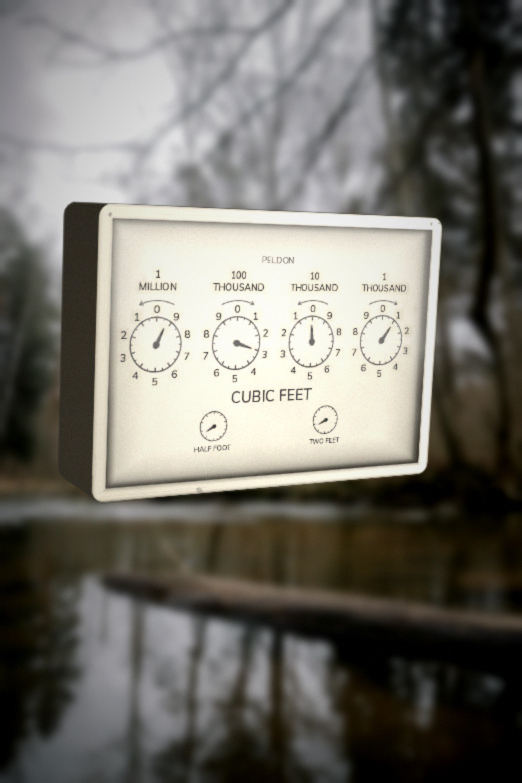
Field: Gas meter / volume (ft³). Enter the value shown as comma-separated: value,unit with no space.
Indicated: 930100,ft³
